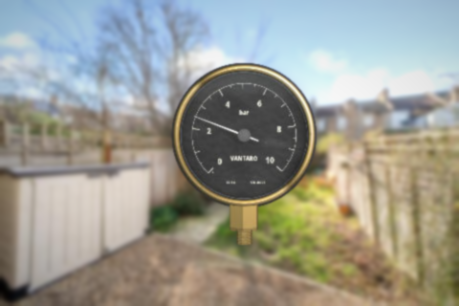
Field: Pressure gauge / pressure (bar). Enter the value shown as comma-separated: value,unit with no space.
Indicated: 2.5,bar
